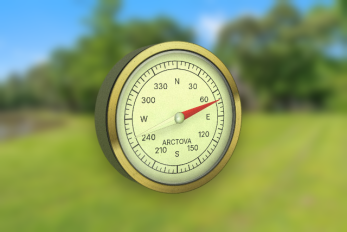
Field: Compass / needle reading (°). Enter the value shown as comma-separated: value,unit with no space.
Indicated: 70,°
